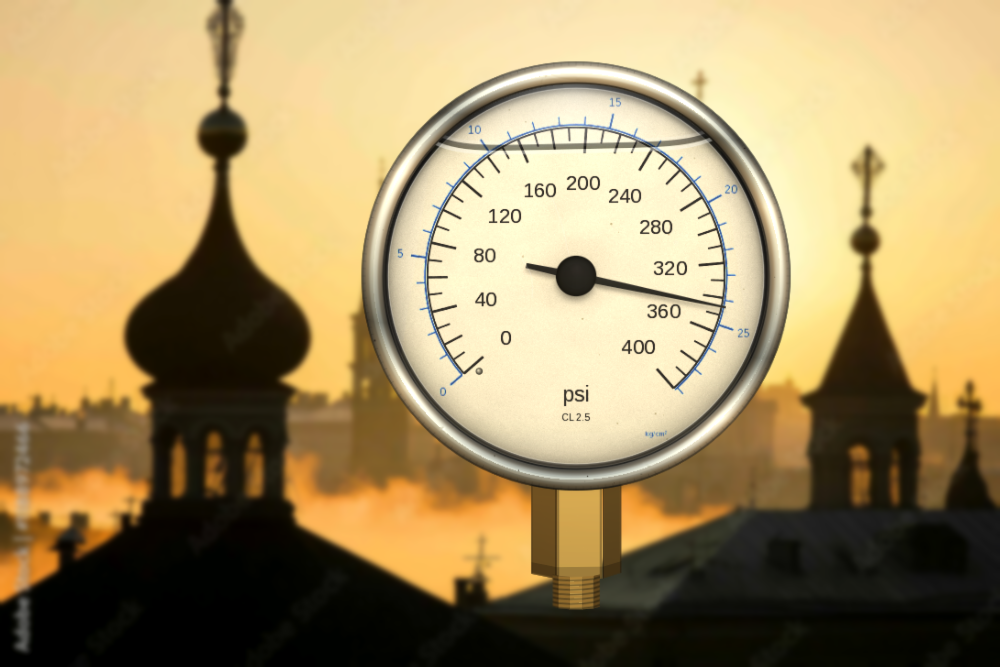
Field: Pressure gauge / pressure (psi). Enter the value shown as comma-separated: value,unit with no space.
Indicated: 345,psi
